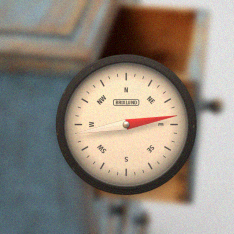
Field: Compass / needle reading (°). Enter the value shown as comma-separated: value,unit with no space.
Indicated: 80,°
